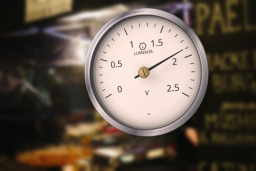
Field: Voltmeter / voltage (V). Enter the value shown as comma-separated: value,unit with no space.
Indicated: 1.9,V
